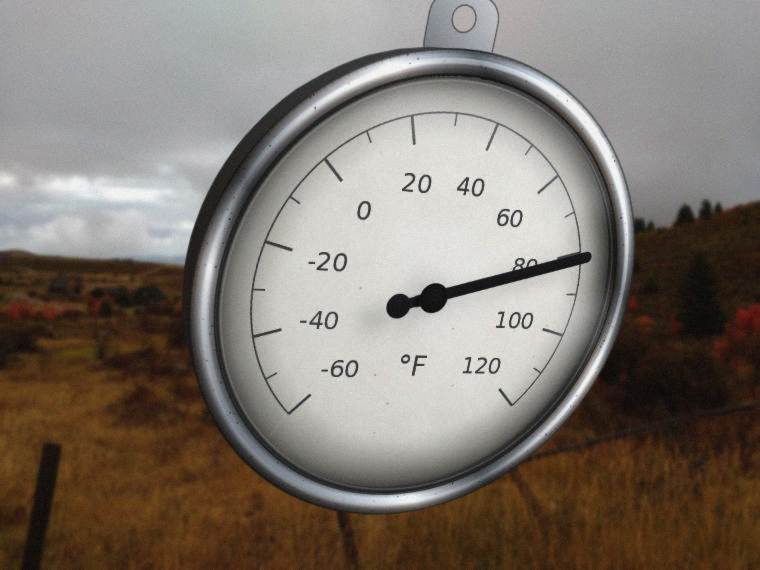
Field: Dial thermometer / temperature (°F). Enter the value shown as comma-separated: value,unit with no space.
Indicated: 80,°F
